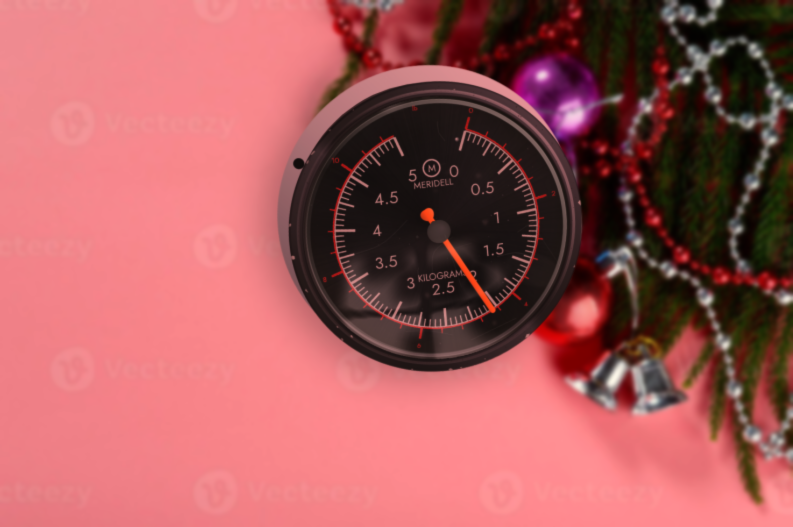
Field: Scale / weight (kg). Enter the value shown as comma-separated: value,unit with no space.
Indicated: 2.05,kg
